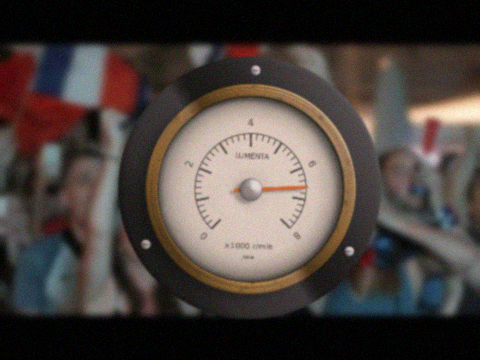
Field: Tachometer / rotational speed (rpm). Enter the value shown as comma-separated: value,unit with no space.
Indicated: 6600,rpm
